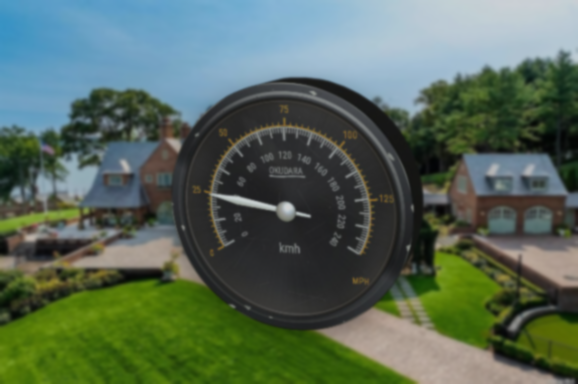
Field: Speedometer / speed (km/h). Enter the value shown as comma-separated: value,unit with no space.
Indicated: 40,km/h
